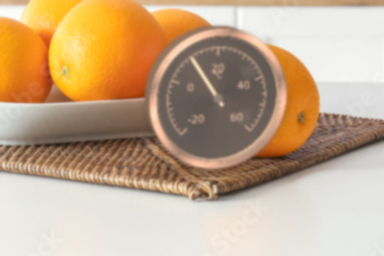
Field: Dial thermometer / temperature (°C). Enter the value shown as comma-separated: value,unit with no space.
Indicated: 10,°C
